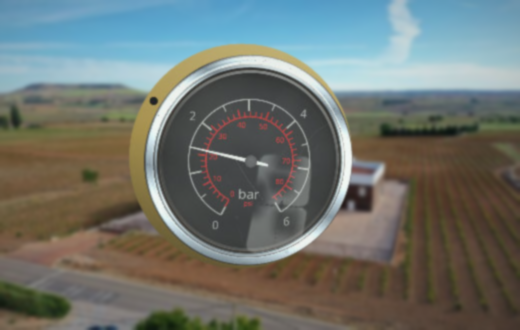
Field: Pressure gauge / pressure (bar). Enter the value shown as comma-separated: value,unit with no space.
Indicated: 1.5,bar
